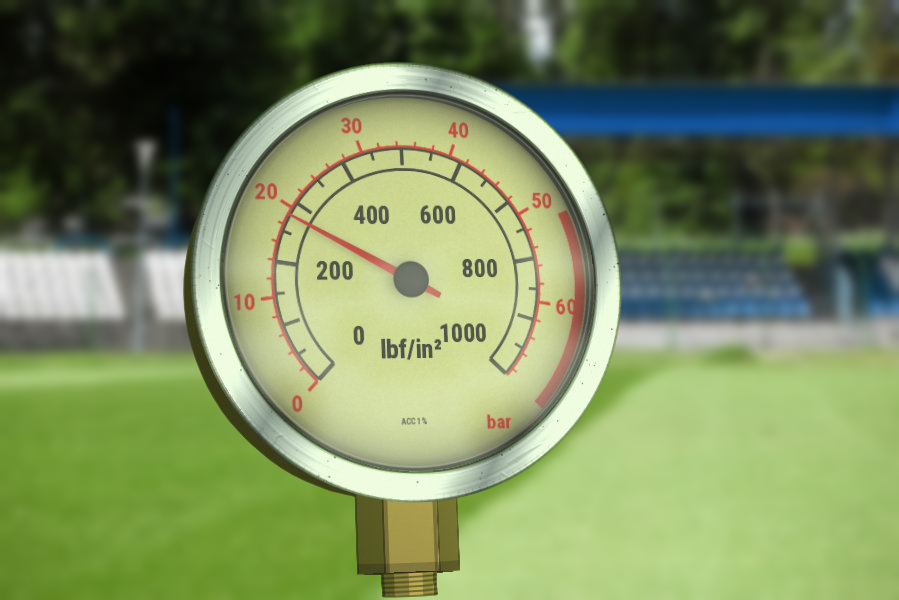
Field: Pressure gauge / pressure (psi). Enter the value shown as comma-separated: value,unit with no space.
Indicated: 275,psi
